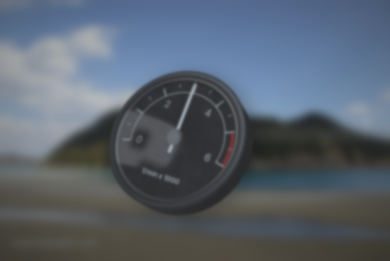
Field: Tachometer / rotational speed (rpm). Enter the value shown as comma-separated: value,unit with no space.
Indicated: 3000,rpm
